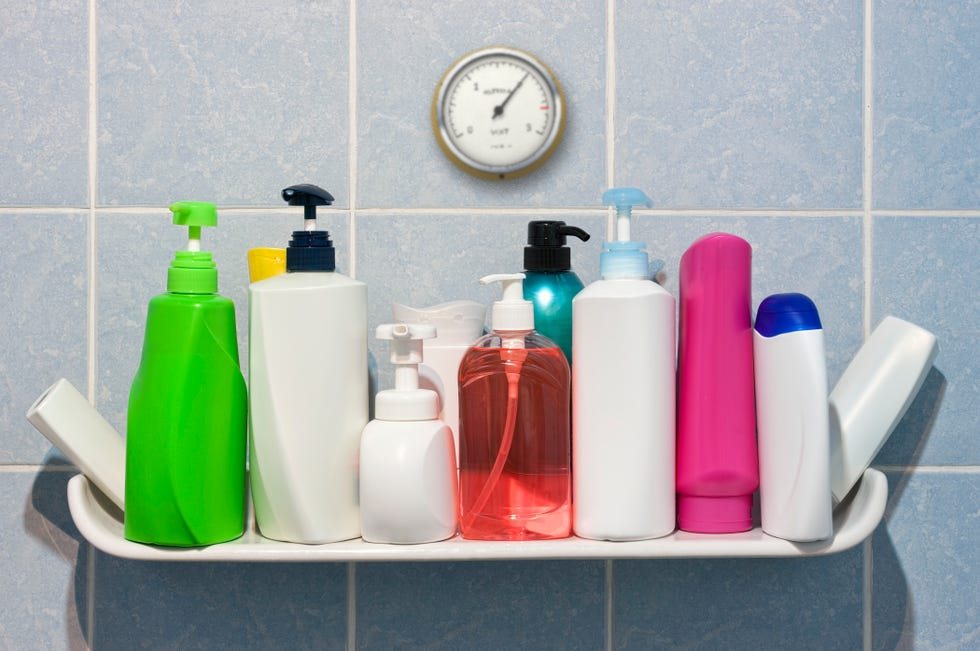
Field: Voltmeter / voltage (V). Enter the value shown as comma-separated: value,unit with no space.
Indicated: 2,V
